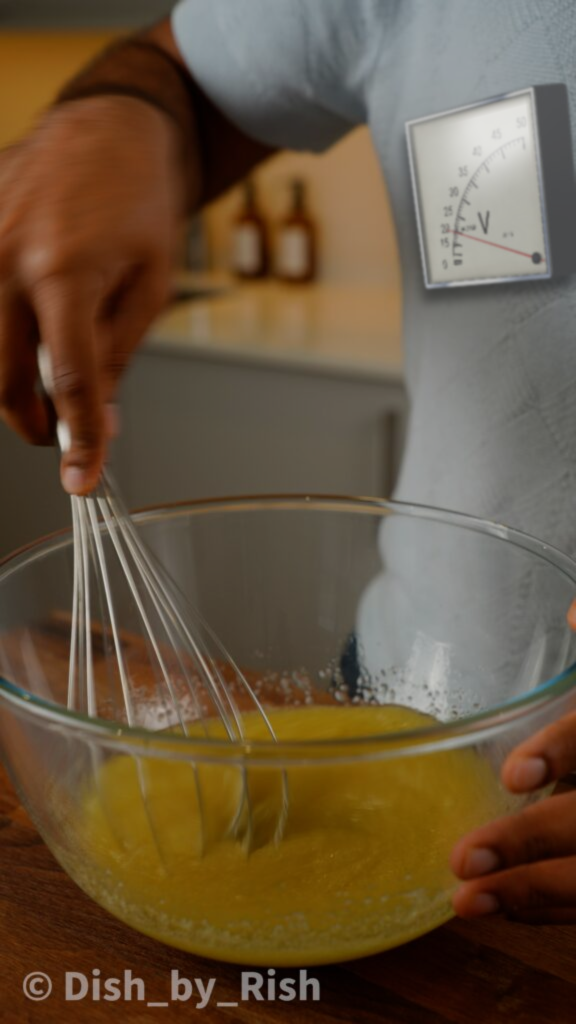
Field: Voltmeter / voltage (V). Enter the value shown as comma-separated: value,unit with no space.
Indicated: 20,V
